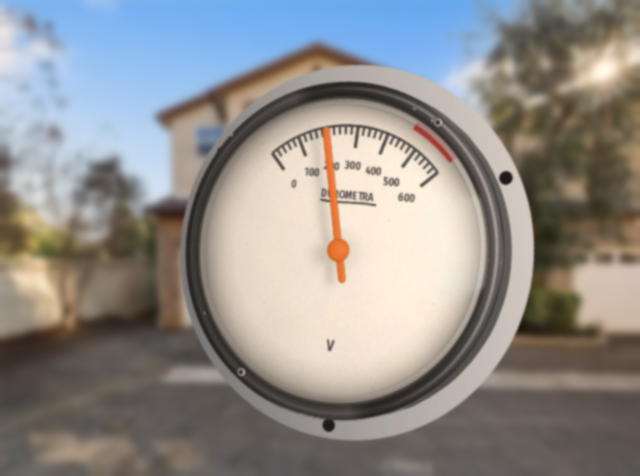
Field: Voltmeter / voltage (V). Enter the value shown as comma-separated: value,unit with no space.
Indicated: 200,V
